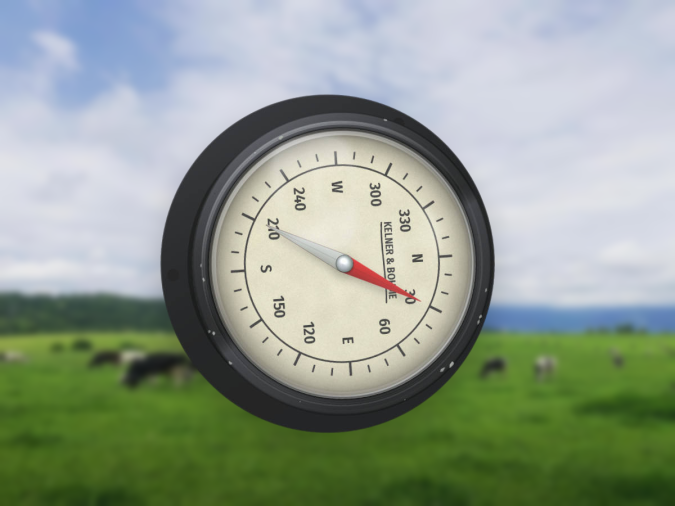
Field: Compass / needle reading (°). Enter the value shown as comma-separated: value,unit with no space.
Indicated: 30,°
